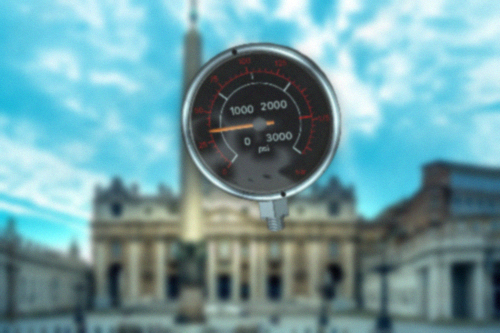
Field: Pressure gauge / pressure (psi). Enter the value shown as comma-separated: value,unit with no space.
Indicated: 500,psi
